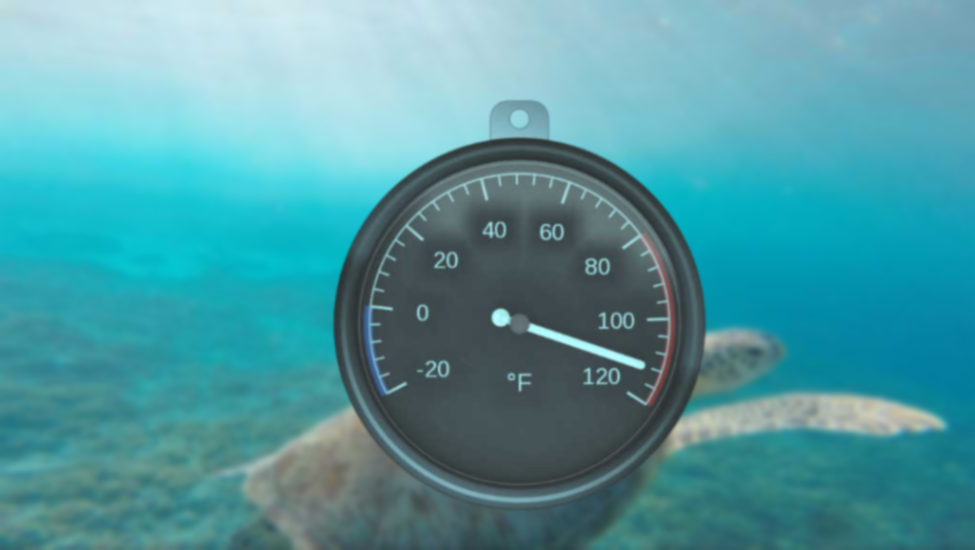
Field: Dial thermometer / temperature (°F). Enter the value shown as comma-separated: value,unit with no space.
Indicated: 112,°F
